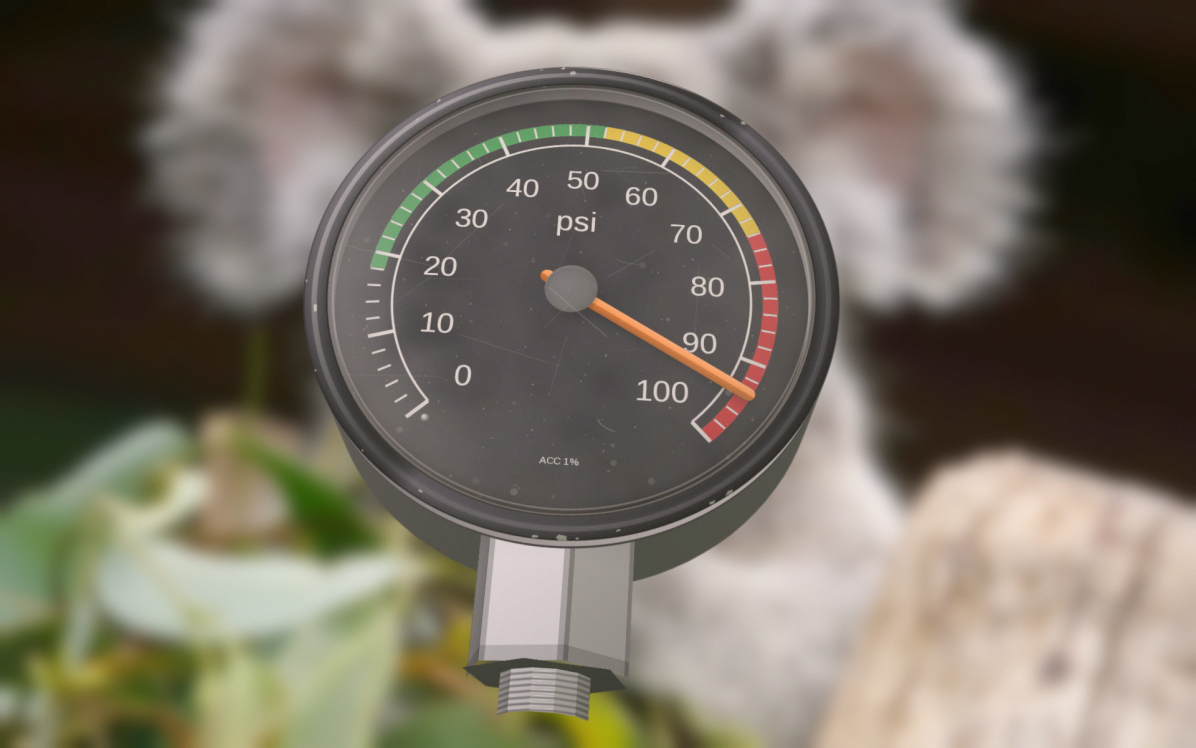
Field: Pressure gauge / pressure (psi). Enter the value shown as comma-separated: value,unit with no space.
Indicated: 94,psi
